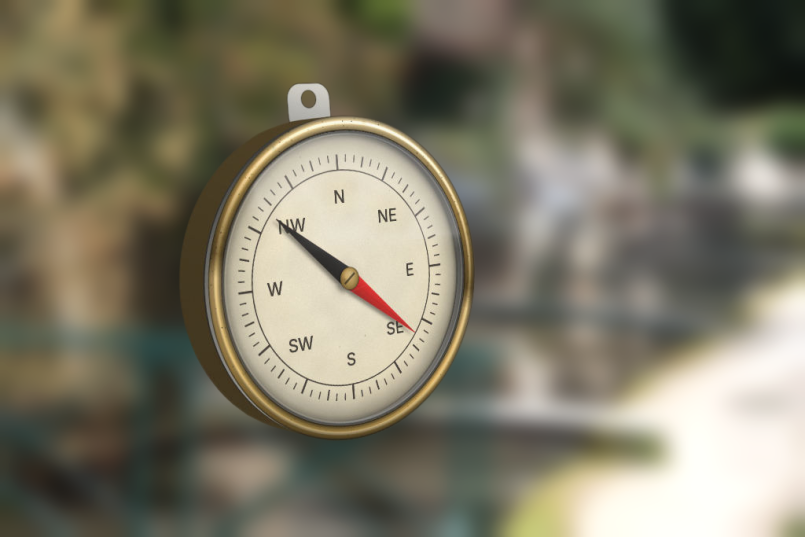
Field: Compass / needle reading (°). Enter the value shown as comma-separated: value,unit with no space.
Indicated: 130,°
